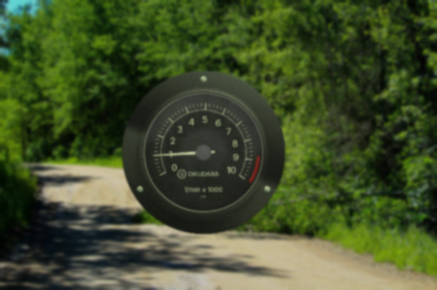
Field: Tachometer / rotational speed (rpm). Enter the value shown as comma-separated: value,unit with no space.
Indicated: 1000,rpm
